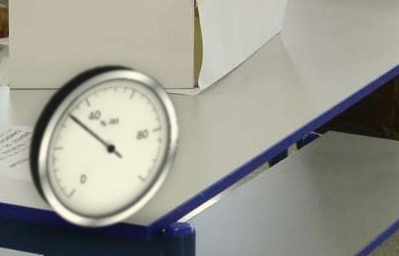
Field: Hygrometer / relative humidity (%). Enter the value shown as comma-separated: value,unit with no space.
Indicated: 32,%
